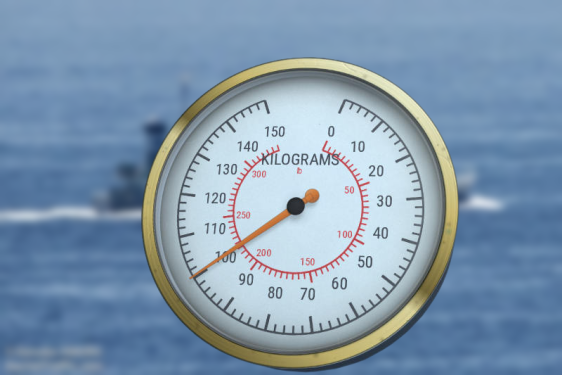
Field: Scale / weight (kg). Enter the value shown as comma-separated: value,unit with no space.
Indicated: 100,kg
